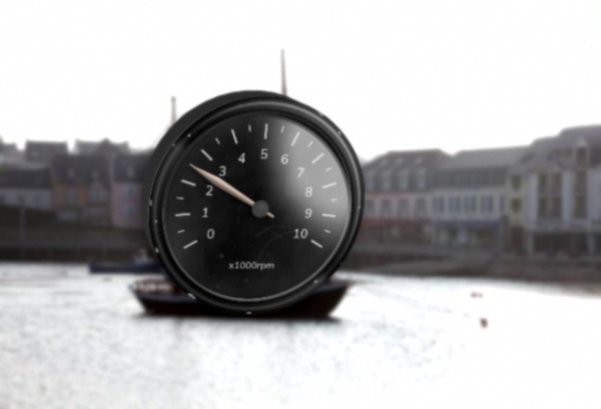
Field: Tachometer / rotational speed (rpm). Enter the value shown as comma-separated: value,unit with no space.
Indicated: 2500,rpm
